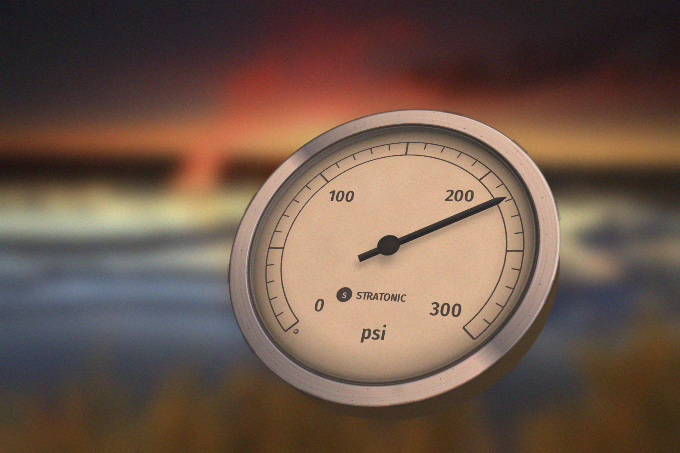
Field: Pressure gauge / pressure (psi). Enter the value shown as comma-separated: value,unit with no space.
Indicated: 220,psi
